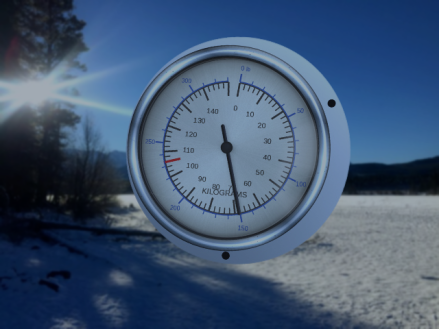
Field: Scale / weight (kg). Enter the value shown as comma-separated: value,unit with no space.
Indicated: 68,kg
